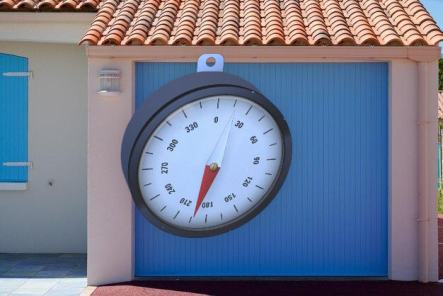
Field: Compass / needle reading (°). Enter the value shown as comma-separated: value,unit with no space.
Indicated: 195,°
